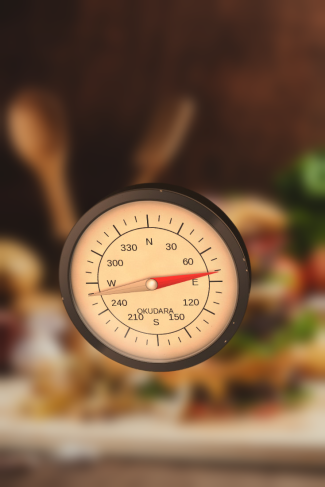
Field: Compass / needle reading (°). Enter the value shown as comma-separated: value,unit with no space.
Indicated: 80,°
